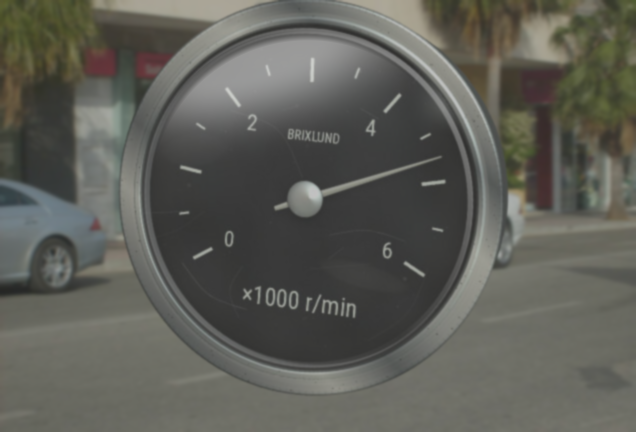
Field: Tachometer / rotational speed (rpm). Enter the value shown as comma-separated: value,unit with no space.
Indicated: 4750,rpm
